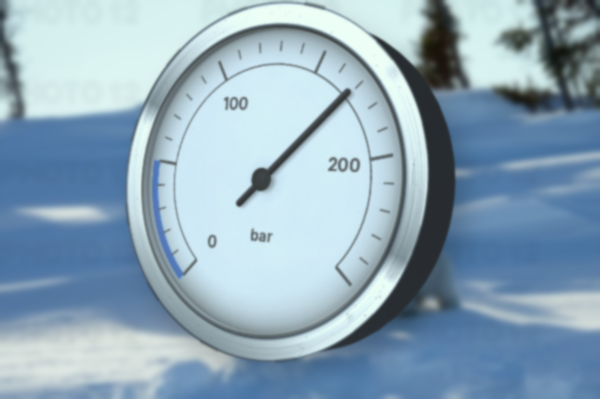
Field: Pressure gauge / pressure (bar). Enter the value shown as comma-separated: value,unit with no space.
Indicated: 170,bar
